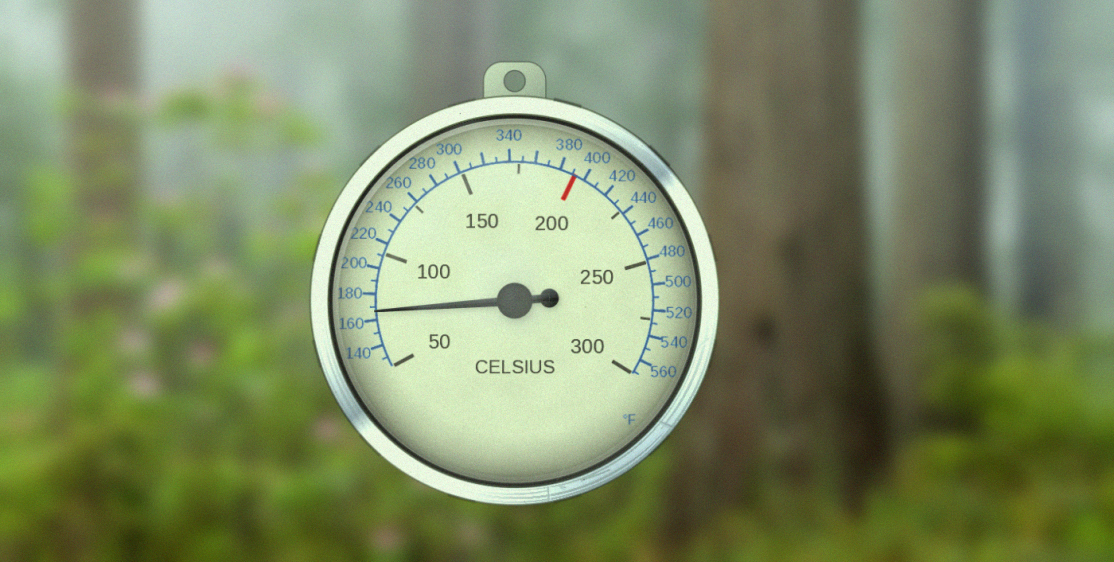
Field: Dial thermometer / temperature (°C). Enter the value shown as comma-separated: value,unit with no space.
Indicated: 75,°C
